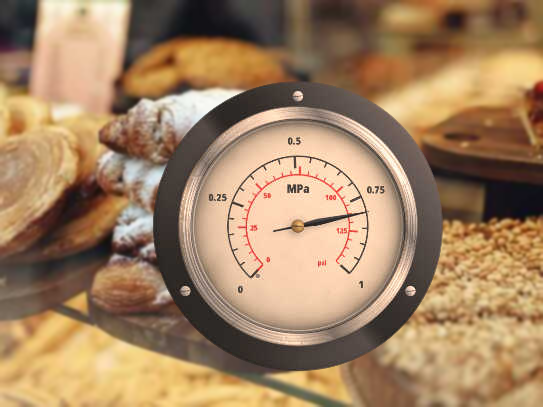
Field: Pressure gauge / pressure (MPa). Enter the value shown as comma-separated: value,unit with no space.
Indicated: 0.8,MPa
